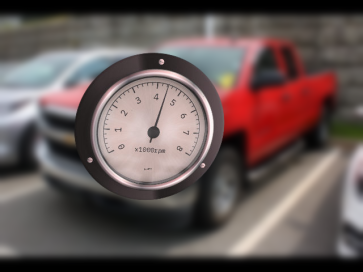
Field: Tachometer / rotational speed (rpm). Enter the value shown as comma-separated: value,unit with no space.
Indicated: 4400,rpm
